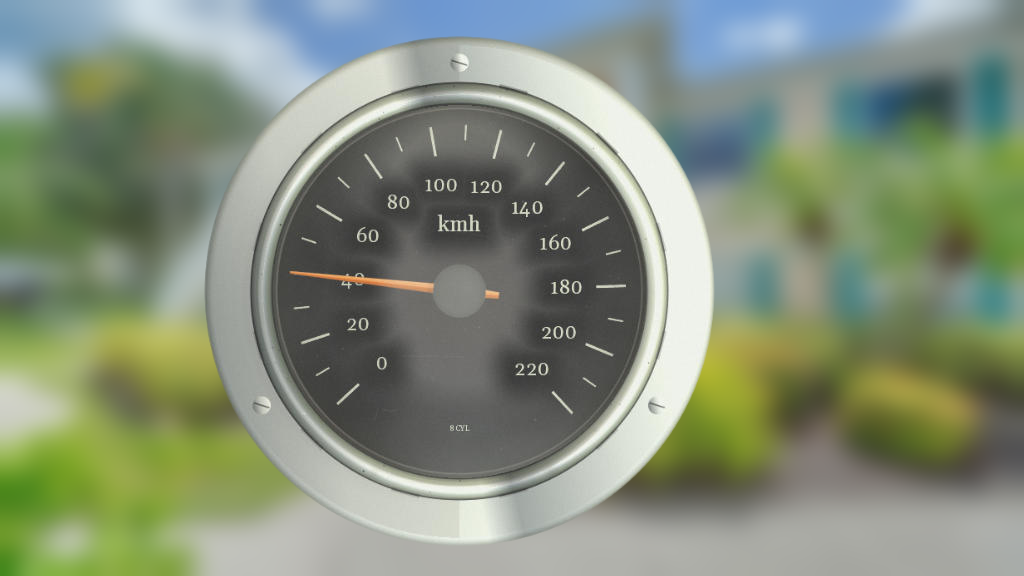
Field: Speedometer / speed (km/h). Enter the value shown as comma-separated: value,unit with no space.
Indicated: 40,km/h
